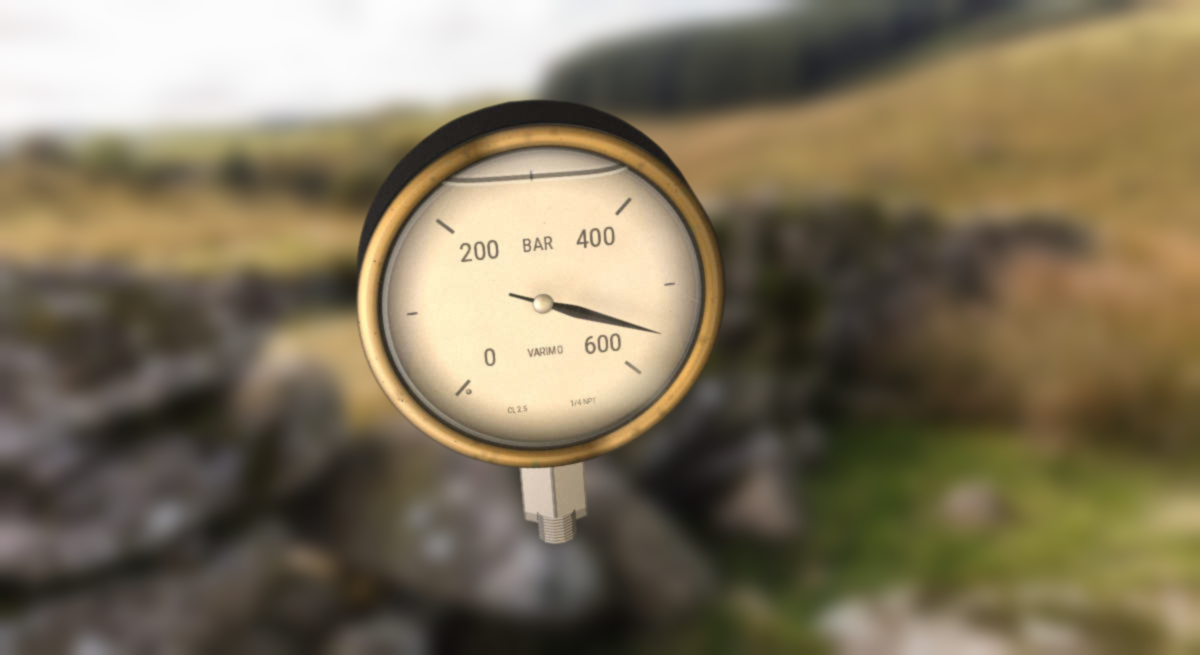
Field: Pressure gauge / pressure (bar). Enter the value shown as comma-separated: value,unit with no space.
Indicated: 550,bar
